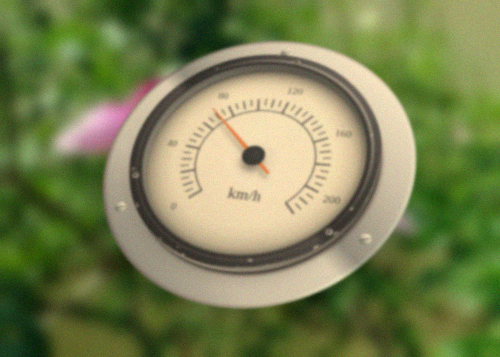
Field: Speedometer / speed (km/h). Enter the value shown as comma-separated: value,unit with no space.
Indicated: 70,km/h
